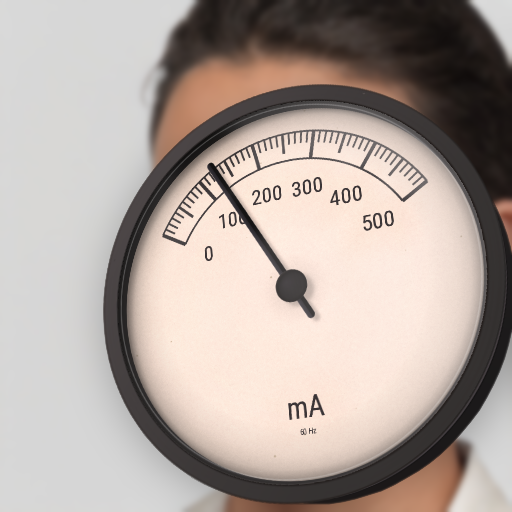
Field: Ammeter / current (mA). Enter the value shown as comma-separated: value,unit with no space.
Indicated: 130,mA
